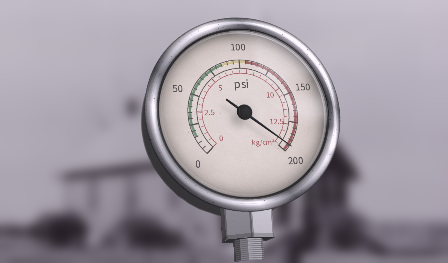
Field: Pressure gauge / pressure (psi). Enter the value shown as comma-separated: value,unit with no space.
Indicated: 195,psi
